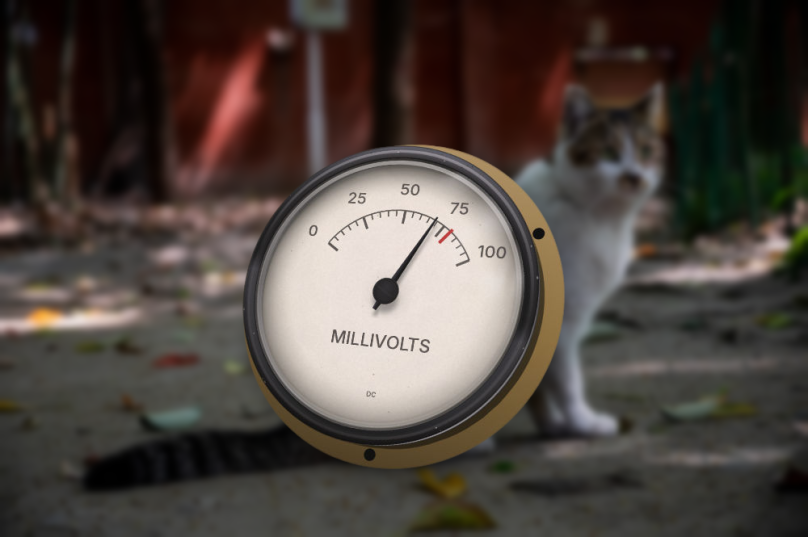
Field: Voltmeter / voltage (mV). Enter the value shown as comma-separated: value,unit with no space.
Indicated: 70,mV
